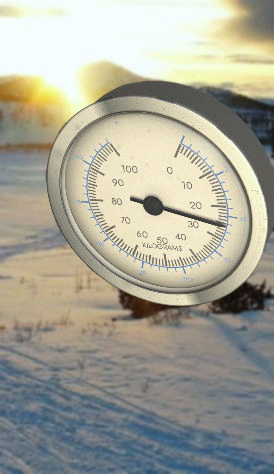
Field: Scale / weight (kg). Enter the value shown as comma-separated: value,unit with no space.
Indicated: 25,kg
